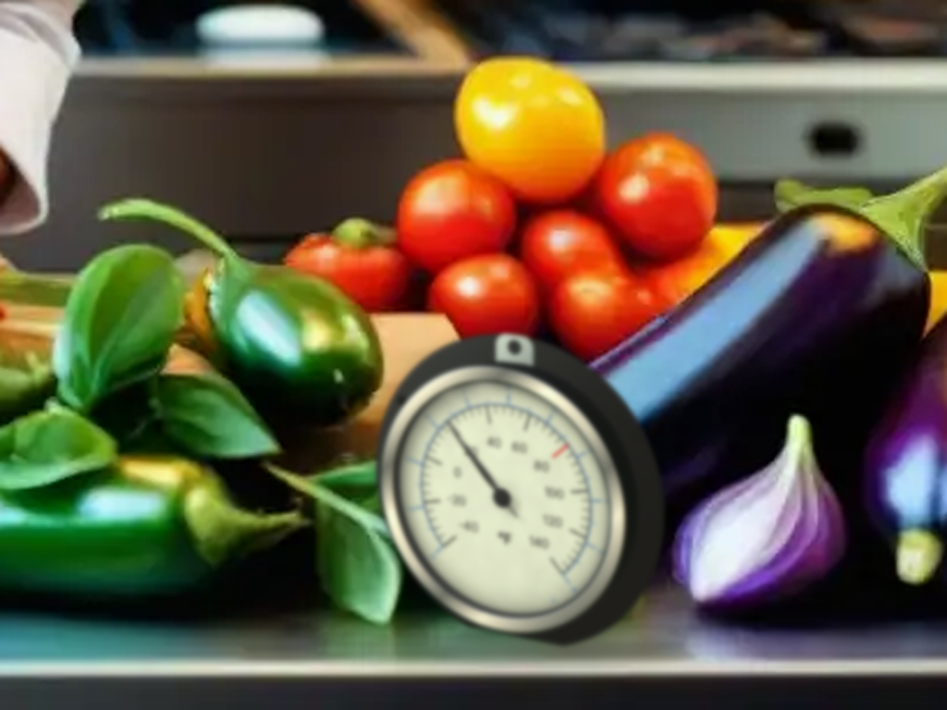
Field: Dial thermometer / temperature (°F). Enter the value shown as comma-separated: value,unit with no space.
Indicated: 20,°F
